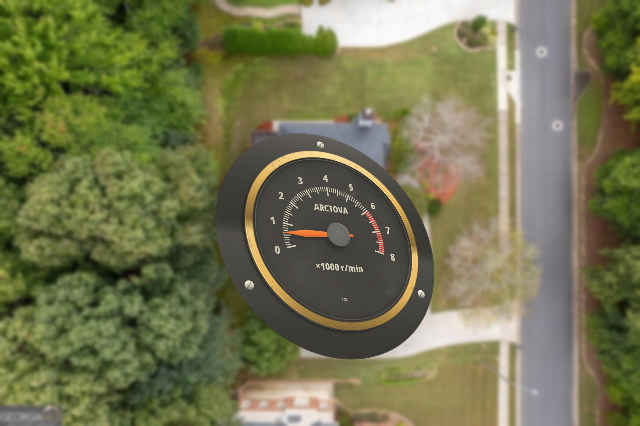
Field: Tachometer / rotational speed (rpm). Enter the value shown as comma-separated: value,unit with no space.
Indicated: 500,rpm
